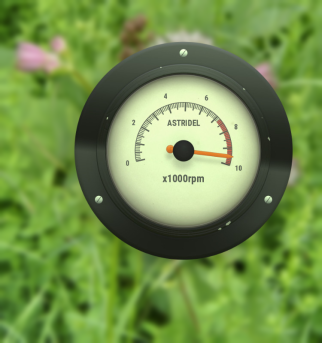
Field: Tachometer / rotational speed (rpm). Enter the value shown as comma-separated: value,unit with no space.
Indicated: 9500,rpm
